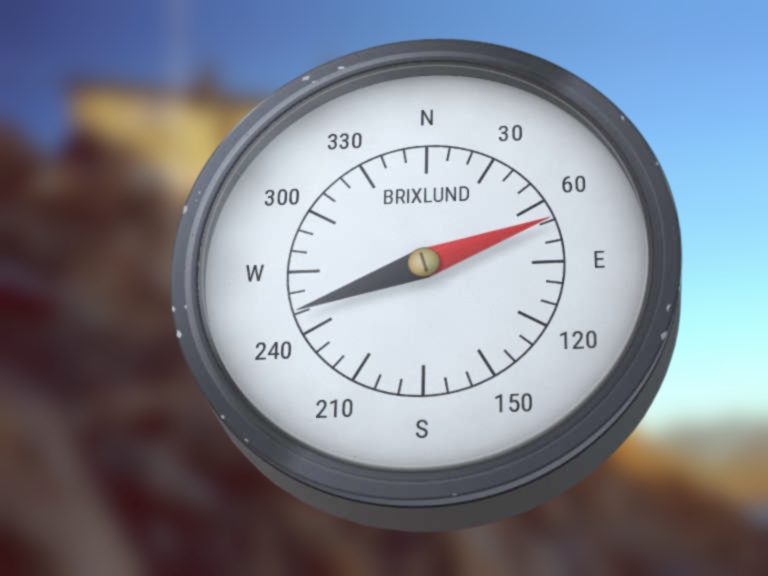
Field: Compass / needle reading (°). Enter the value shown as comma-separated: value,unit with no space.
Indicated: 70,°
